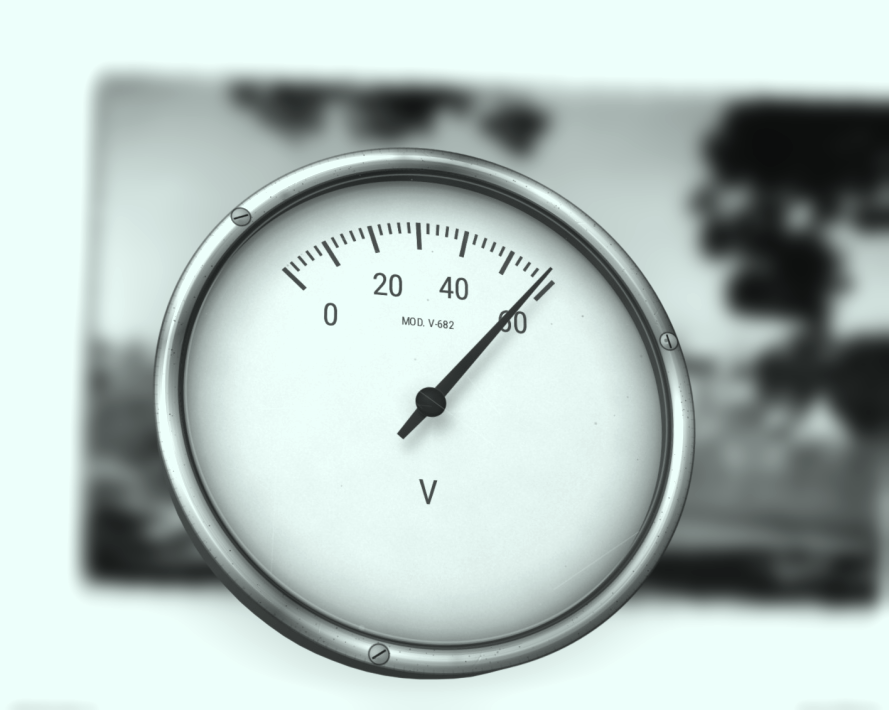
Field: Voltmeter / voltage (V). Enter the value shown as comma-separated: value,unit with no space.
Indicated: 58,V
